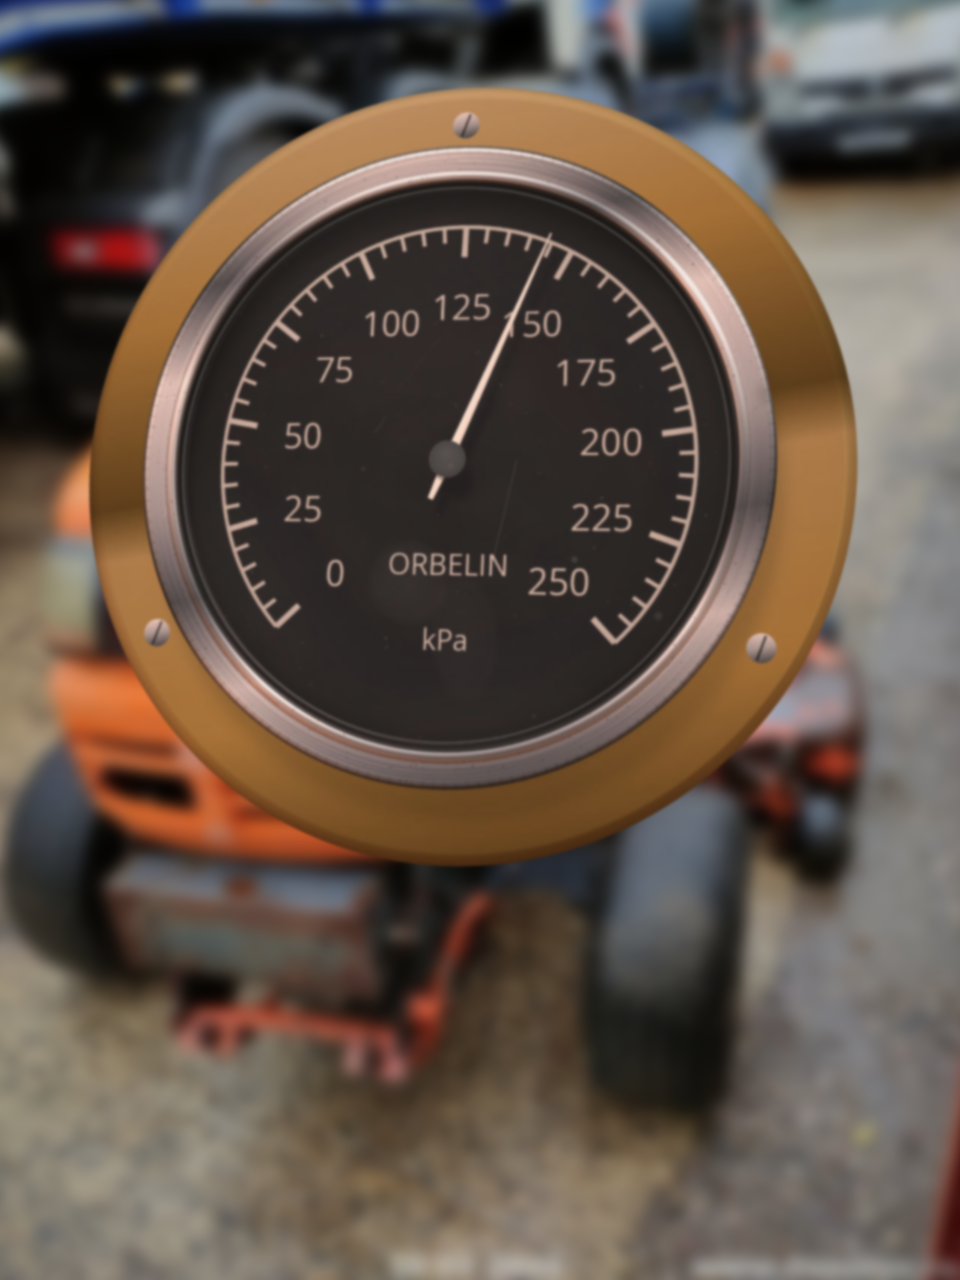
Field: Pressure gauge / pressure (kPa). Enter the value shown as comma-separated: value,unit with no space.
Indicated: 145,kPa
